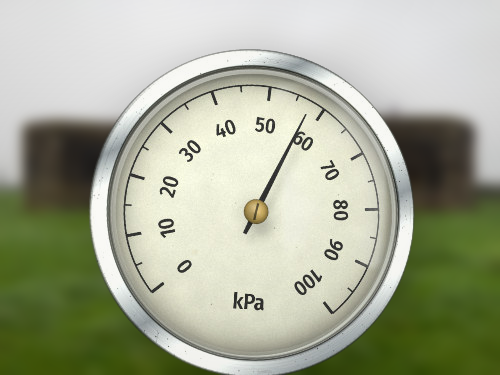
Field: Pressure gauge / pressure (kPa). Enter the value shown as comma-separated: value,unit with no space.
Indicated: 57.5,kPa
